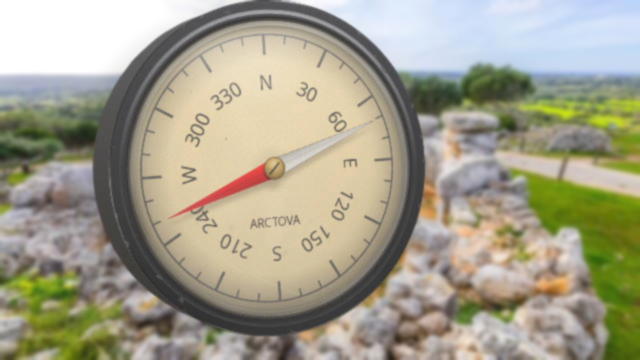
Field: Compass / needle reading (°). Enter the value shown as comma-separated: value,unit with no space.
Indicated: 250,°
